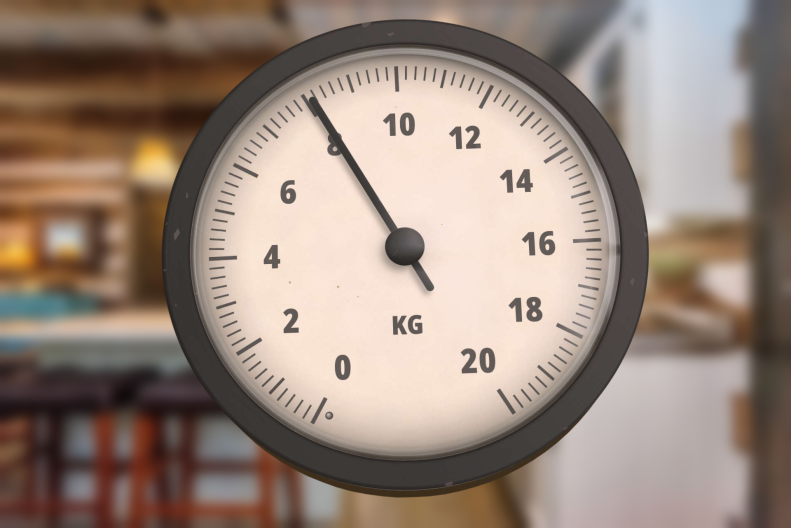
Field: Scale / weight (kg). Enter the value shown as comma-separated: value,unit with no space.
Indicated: 8.1,kg
